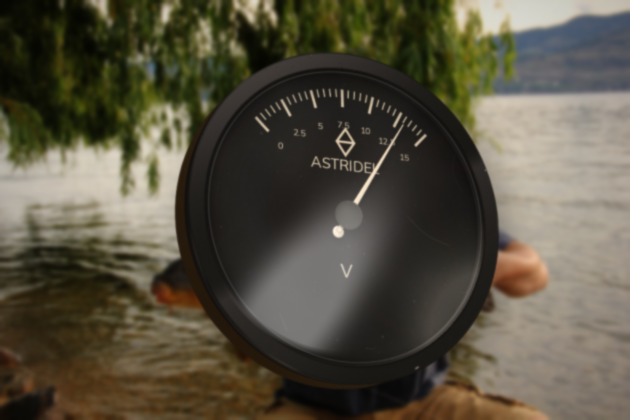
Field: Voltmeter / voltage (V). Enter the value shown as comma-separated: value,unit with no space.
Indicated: 13,V
